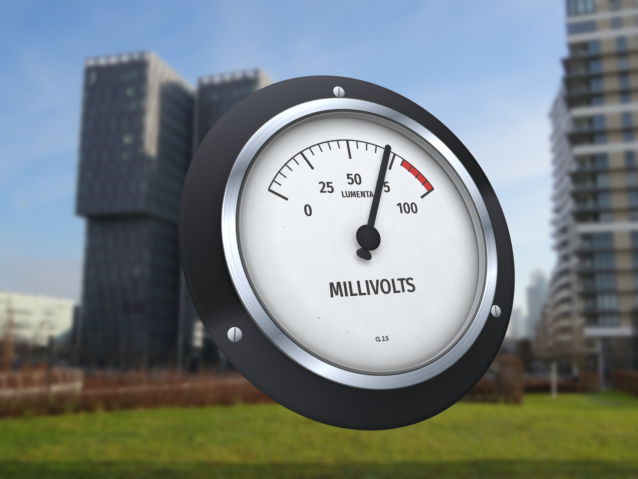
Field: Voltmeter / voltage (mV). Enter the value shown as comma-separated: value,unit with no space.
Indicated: 70,mV
